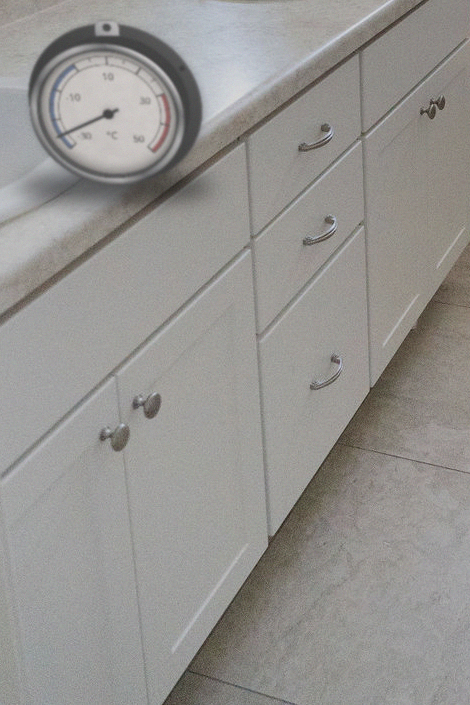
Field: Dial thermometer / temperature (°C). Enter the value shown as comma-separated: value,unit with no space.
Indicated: -25,°C
